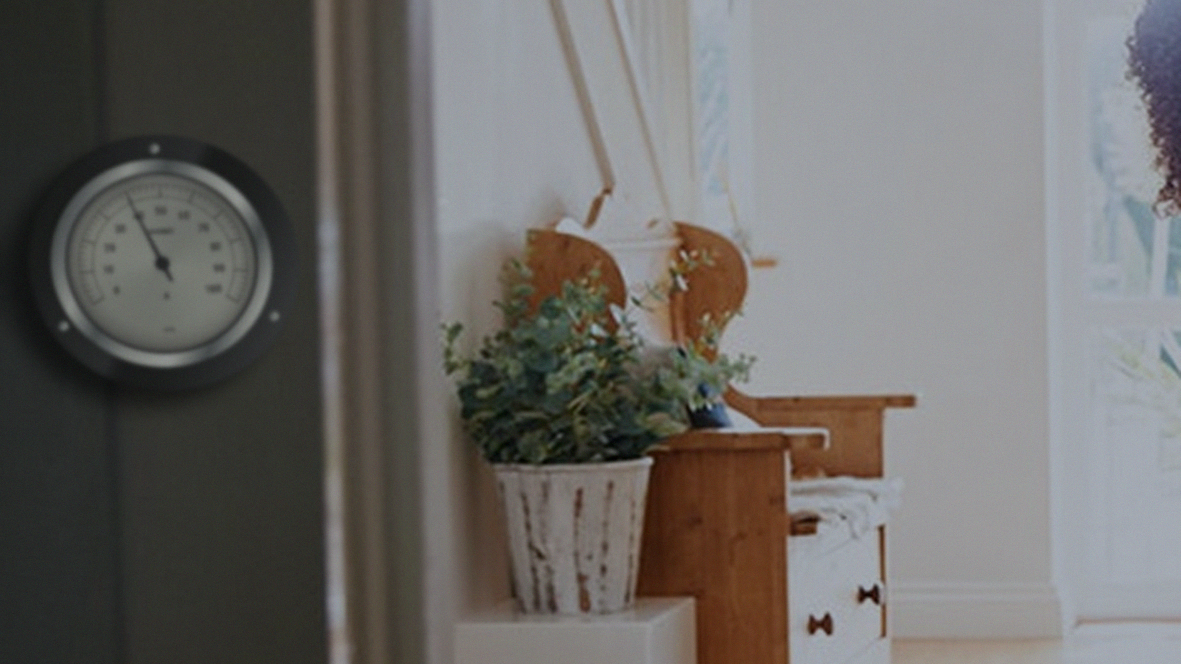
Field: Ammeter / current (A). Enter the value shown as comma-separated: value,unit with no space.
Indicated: 40,A
